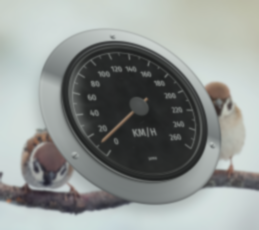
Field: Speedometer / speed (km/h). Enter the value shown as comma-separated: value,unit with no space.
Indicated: 10,km/h
